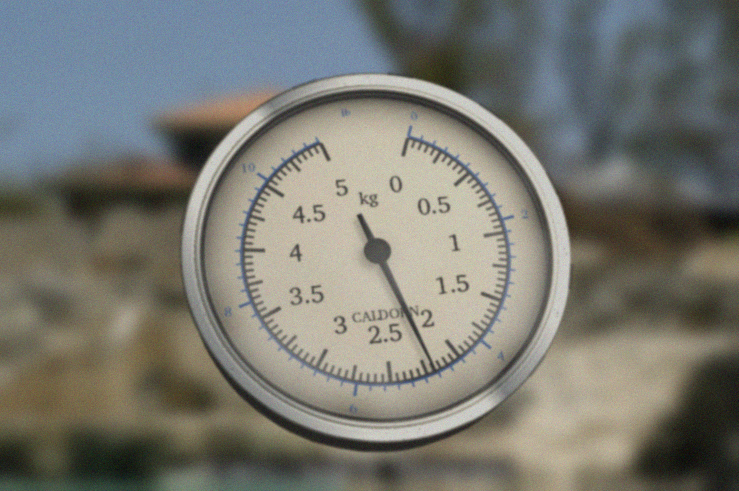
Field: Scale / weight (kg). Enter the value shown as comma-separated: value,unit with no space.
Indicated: 2.2,kg
